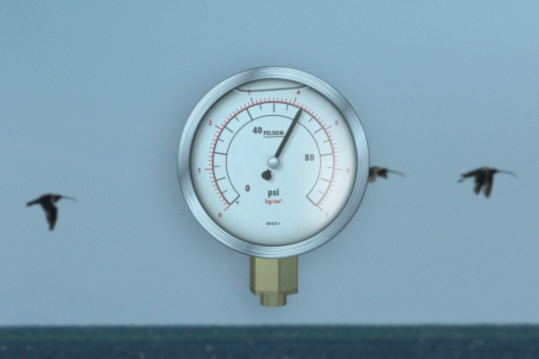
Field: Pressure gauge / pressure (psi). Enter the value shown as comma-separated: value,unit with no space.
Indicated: 60,psi
